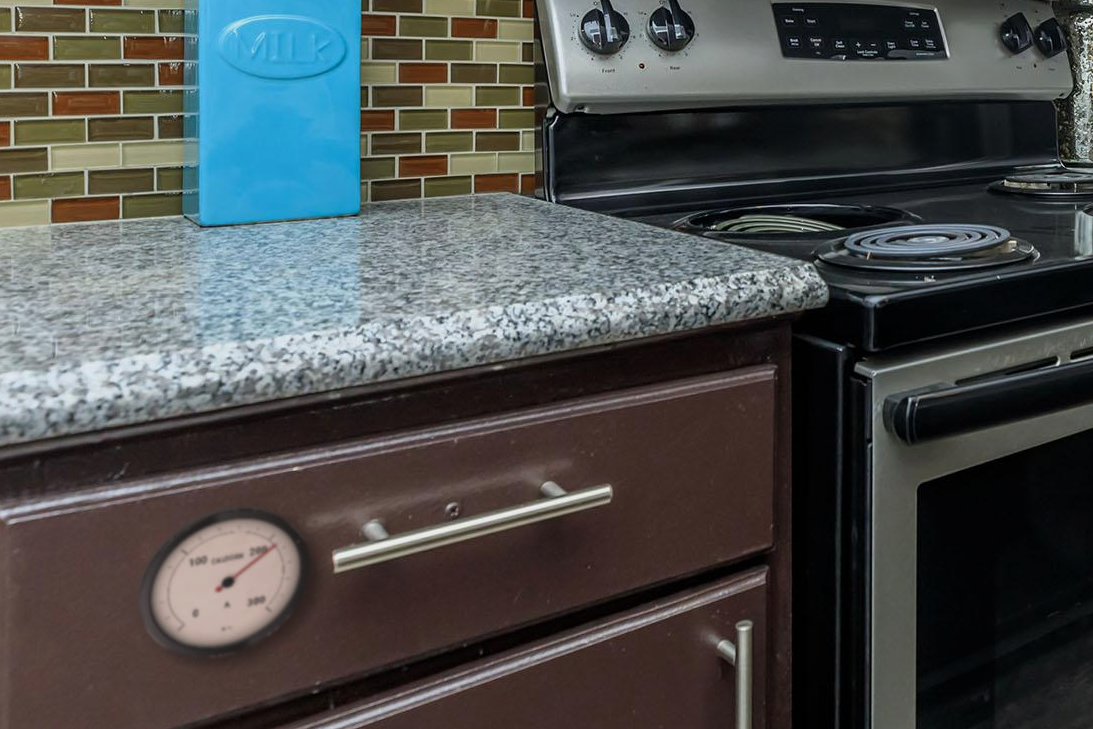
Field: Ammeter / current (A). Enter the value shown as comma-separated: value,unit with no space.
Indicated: 210,A
